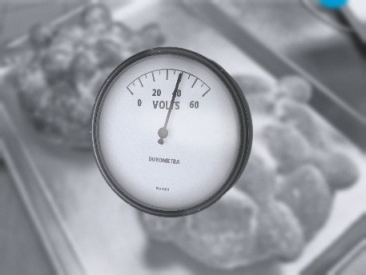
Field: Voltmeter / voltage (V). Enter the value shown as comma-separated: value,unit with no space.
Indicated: 40,V
